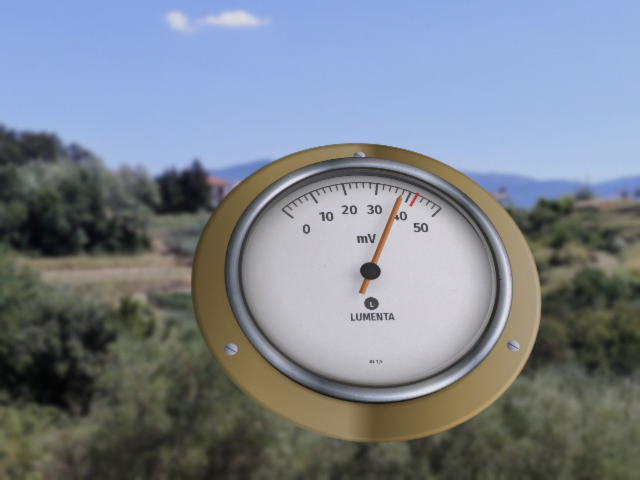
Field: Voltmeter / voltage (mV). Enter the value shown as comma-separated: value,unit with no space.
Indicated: 38,mV
